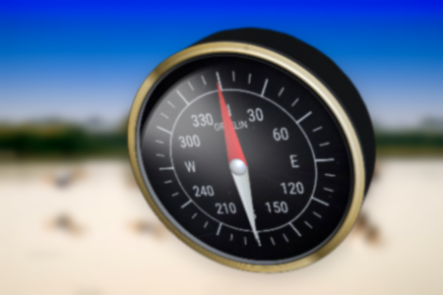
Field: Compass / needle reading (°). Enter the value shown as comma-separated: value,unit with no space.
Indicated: 0,°
